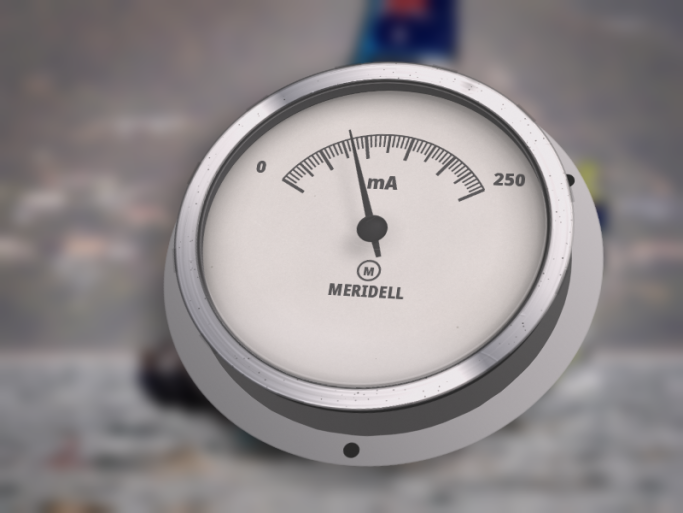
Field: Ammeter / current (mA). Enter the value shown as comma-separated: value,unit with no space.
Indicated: 85,mA
